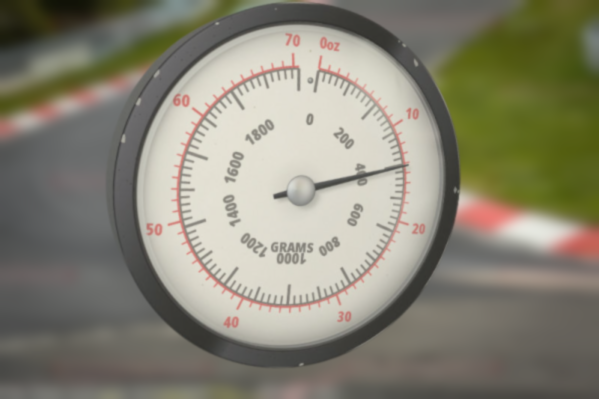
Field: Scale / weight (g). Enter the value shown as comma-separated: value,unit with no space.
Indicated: 400,g
